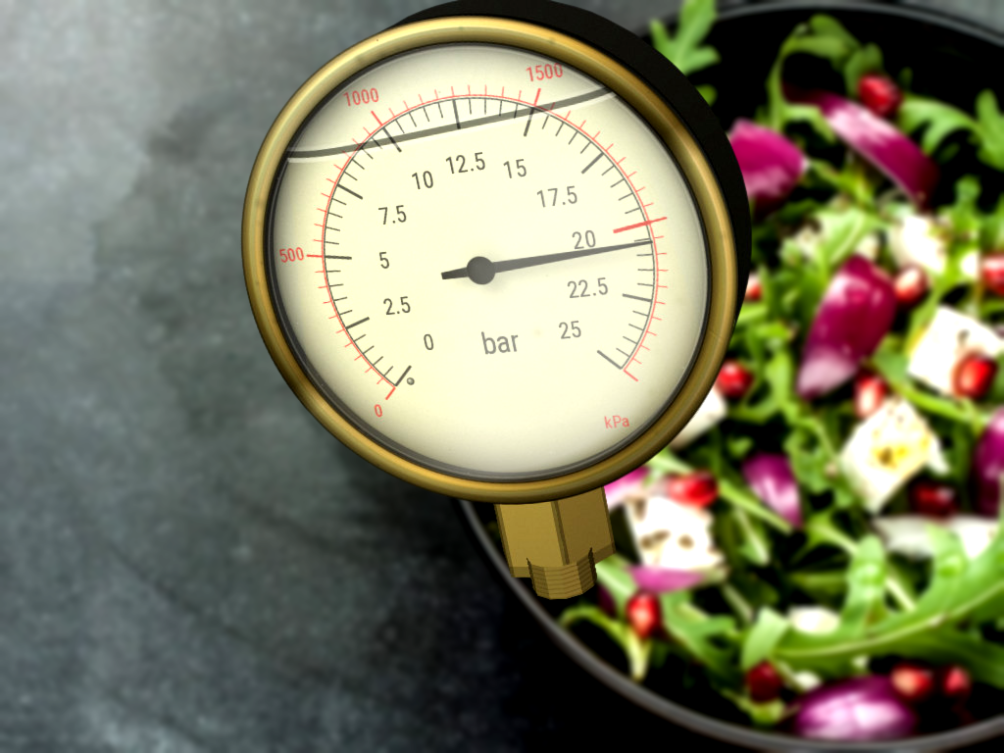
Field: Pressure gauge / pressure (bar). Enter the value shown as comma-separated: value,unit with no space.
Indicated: 20.5,bar
